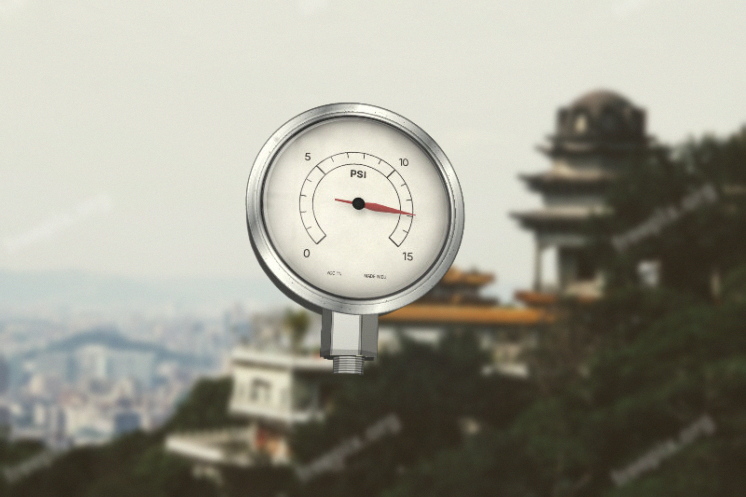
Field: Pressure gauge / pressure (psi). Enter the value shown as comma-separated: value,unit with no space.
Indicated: 13,psi
